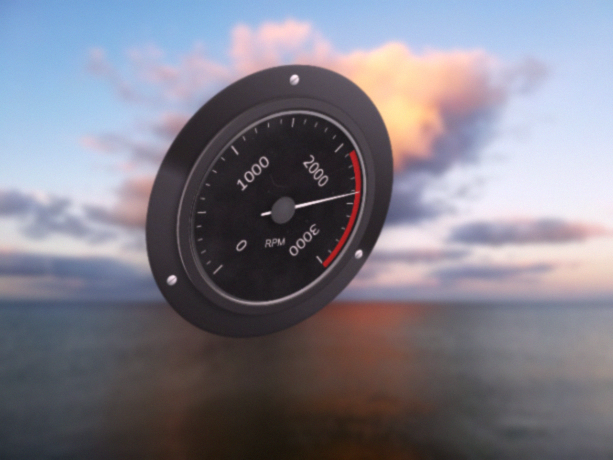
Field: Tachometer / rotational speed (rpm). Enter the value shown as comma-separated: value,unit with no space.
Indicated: 2400,rpm
